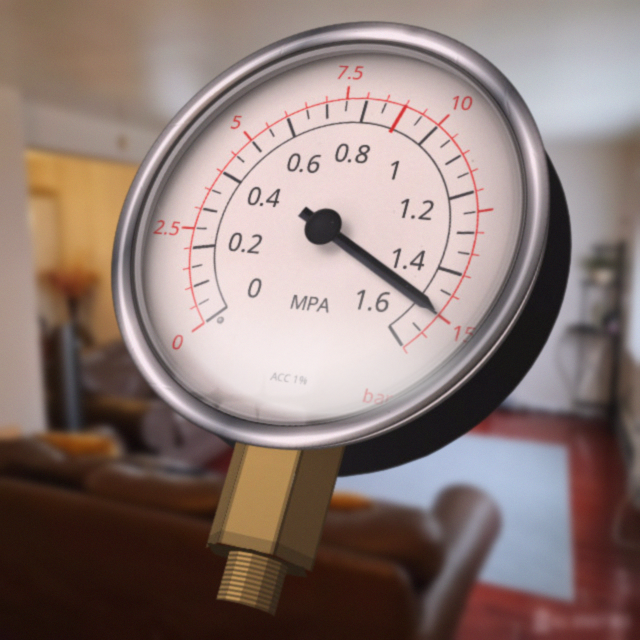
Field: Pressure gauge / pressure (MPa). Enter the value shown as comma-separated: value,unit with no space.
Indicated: 1.5,MPa
